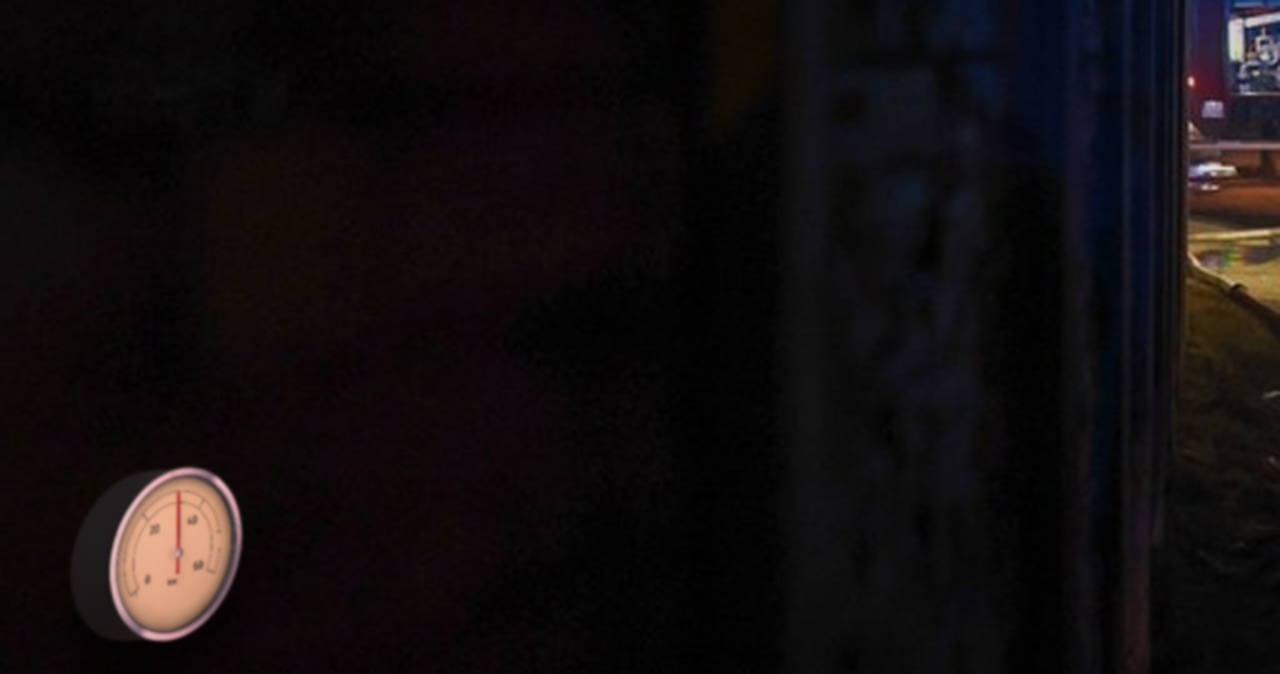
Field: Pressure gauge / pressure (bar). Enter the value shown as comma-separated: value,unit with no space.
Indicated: 30,bar
